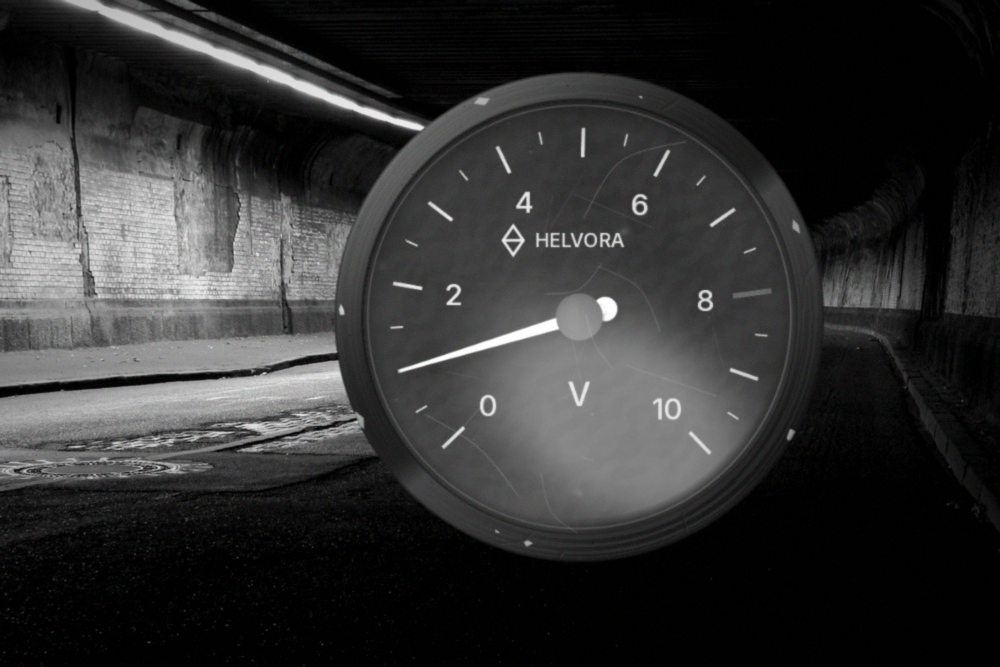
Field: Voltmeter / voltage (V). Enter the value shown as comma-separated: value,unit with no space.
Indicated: 1,V
